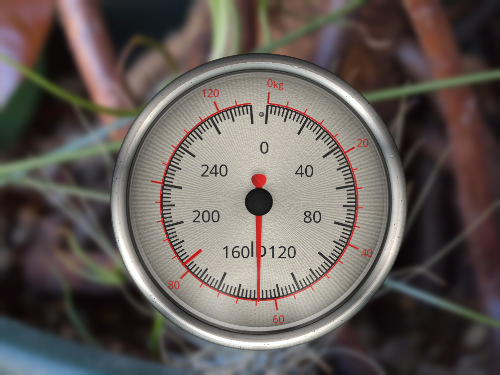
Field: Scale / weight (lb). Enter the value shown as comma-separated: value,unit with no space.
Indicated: 140,lb
